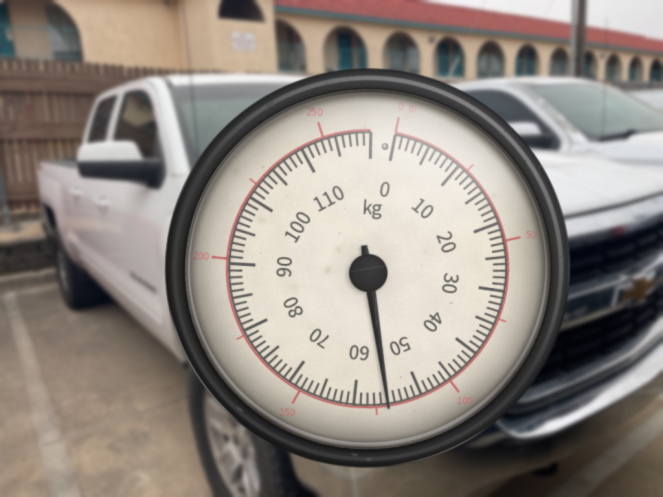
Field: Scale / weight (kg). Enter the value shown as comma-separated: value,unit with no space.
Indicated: 55,kg
